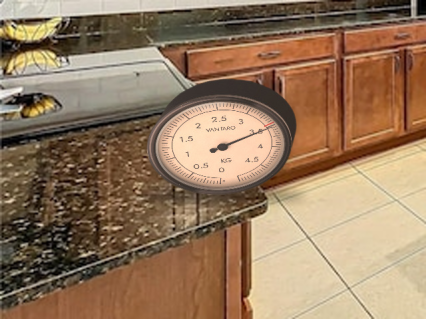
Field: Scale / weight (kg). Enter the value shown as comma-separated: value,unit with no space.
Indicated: 3.5,kg
